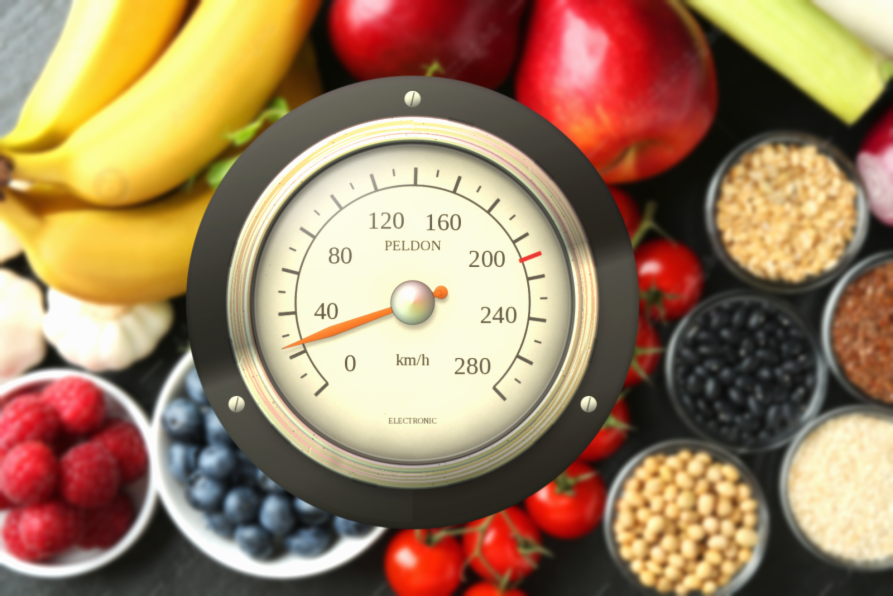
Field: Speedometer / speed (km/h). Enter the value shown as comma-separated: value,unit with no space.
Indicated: 25,km/h
